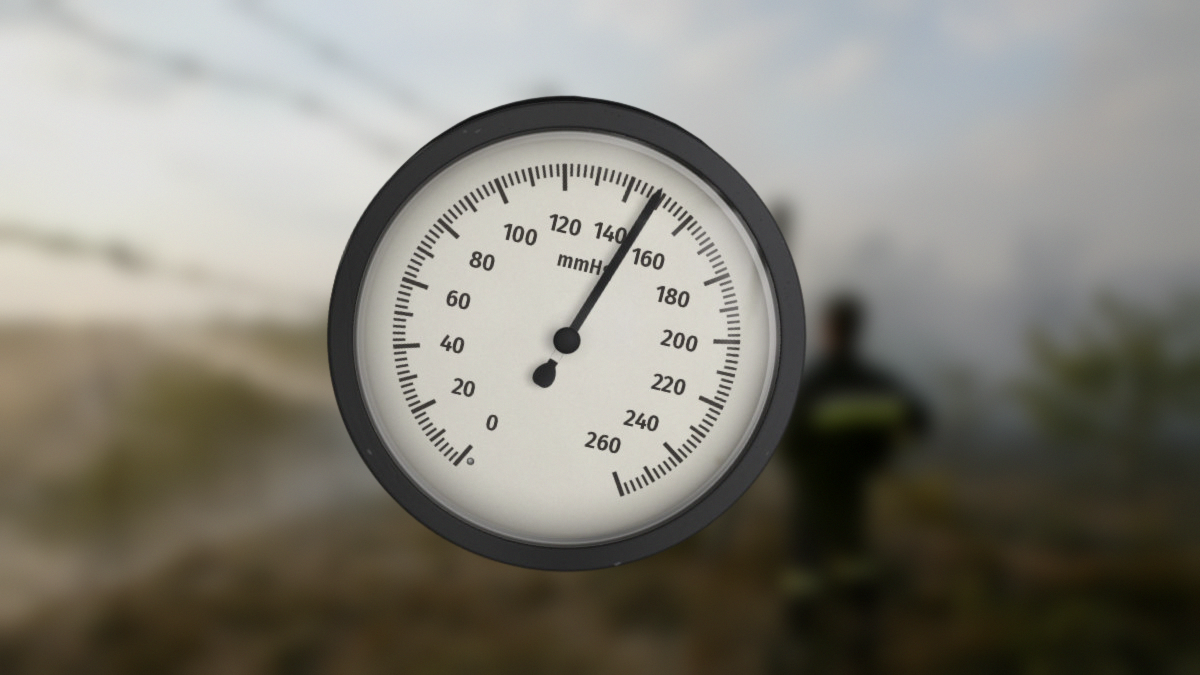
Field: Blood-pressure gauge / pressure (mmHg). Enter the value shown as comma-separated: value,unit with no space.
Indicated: 148,mmHg
